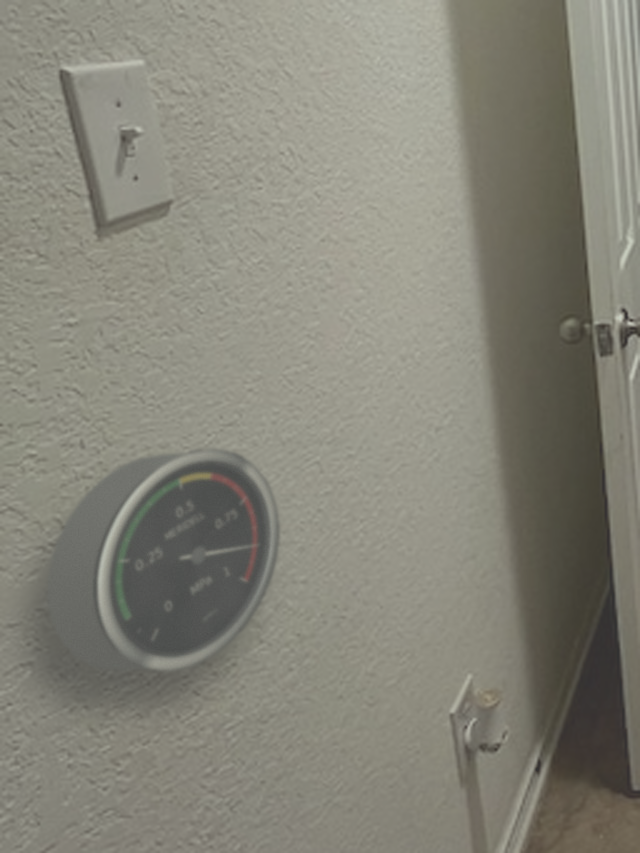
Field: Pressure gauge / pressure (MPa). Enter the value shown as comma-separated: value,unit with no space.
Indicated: 0.9,MPa
